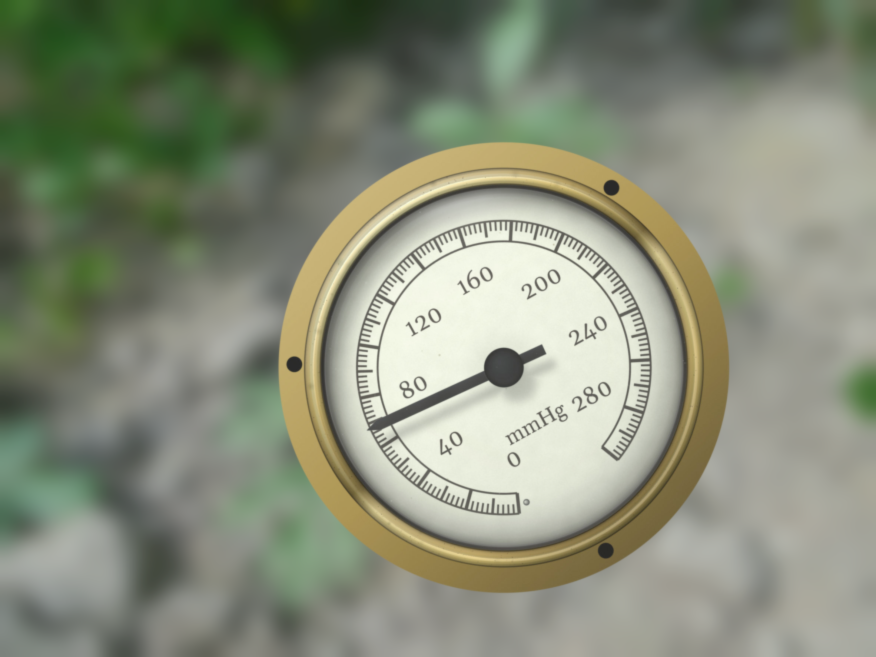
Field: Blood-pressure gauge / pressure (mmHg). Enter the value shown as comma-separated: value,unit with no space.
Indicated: 68,mmHg
